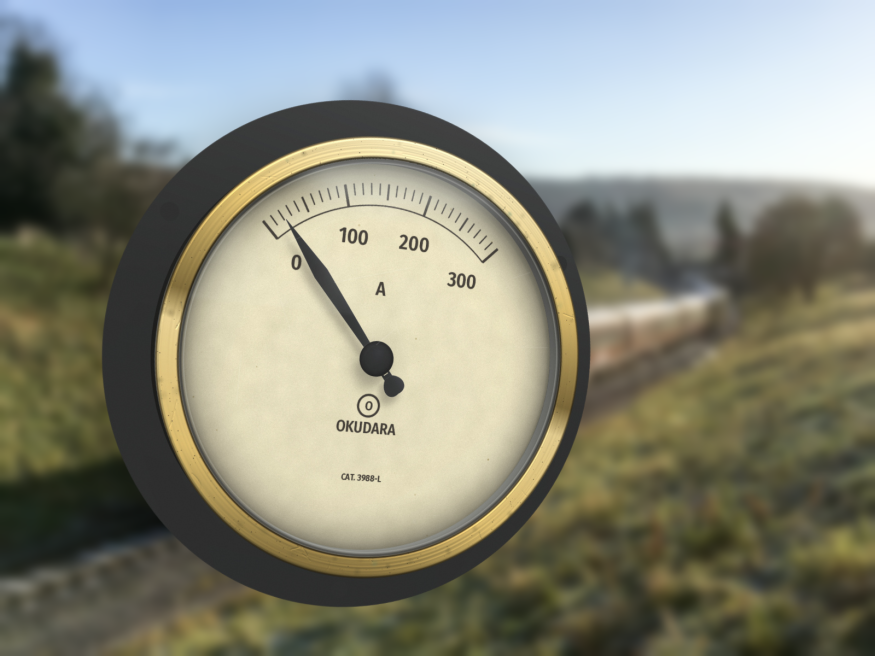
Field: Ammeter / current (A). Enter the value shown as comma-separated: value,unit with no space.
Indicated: 20,A
